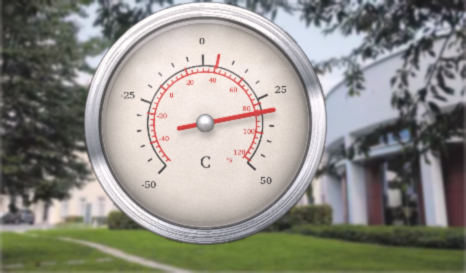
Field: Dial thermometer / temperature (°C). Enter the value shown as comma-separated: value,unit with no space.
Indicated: 30,°C
